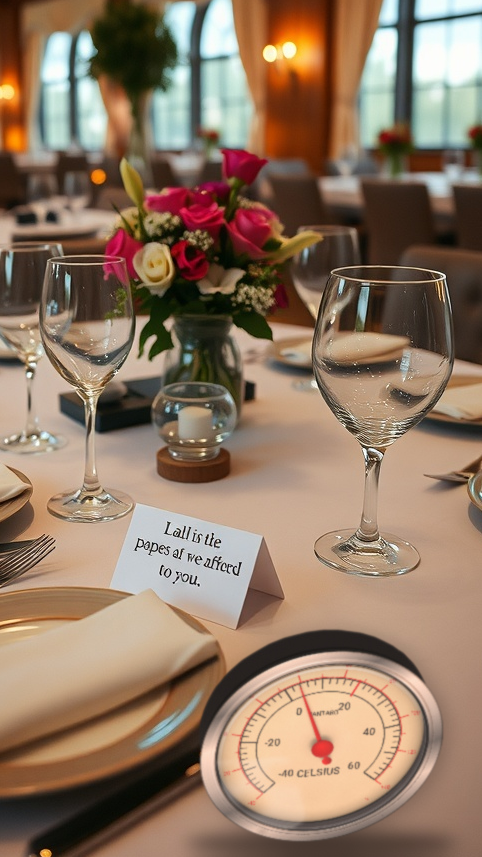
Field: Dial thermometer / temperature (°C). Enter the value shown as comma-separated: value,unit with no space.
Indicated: 4,°C
